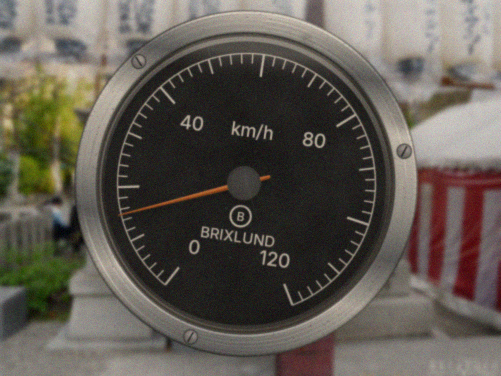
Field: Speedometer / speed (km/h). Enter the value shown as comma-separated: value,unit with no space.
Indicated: 15,km/h
